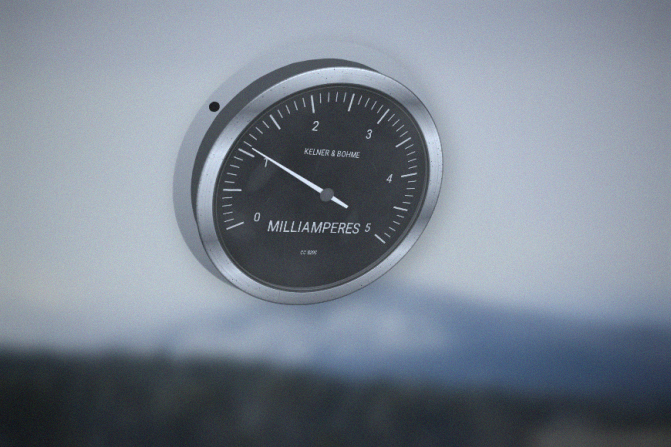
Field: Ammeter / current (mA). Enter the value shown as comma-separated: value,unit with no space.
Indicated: 1.1,mA
